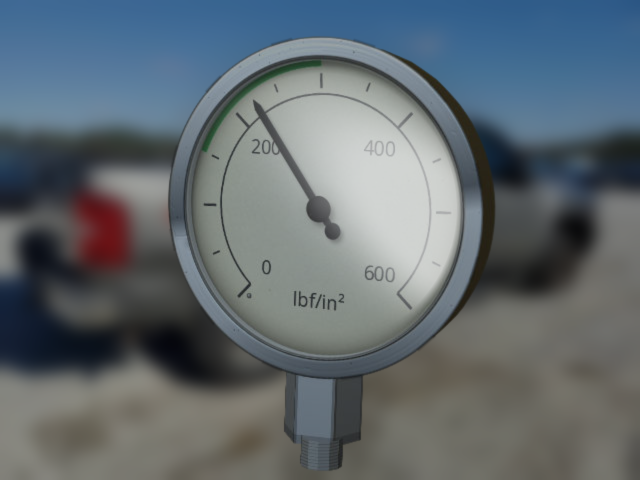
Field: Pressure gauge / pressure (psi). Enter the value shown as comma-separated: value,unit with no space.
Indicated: 225,psi
